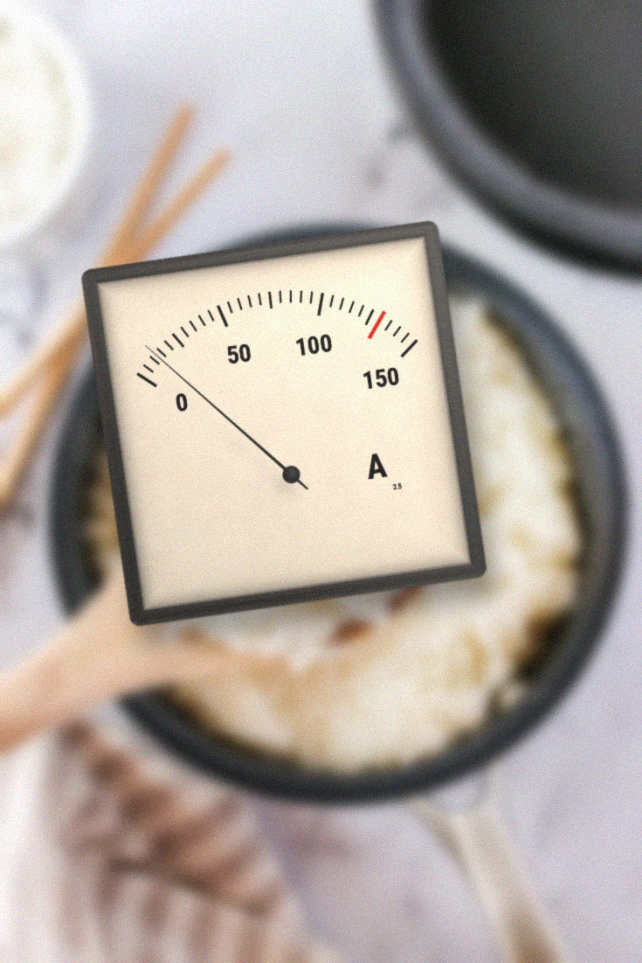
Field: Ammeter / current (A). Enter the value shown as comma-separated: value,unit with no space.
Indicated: 12.5,A
